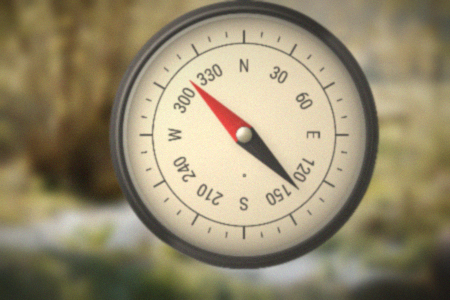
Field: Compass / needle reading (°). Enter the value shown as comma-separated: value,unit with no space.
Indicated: 315,°
